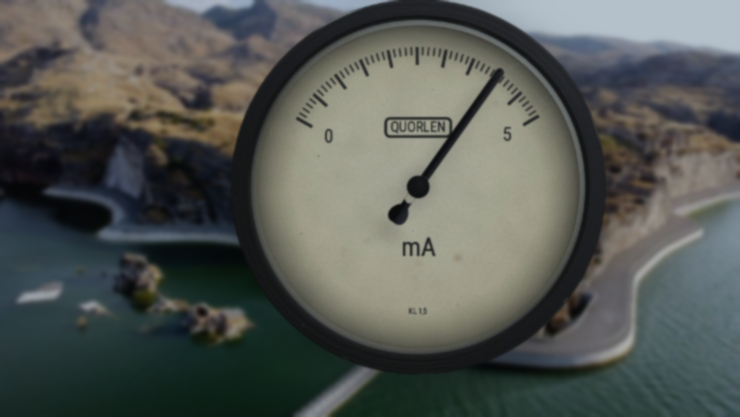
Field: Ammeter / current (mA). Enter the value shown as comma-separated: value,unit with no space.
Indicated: 4,mA
